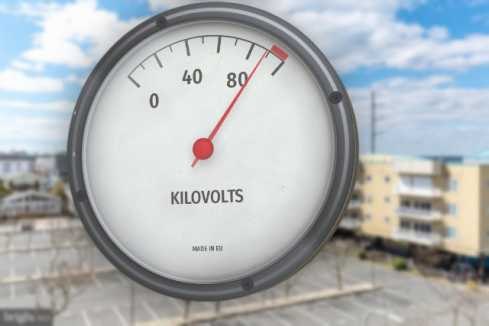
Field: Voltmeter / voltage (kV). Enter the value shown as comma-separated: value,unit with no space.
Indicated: 90,kV
